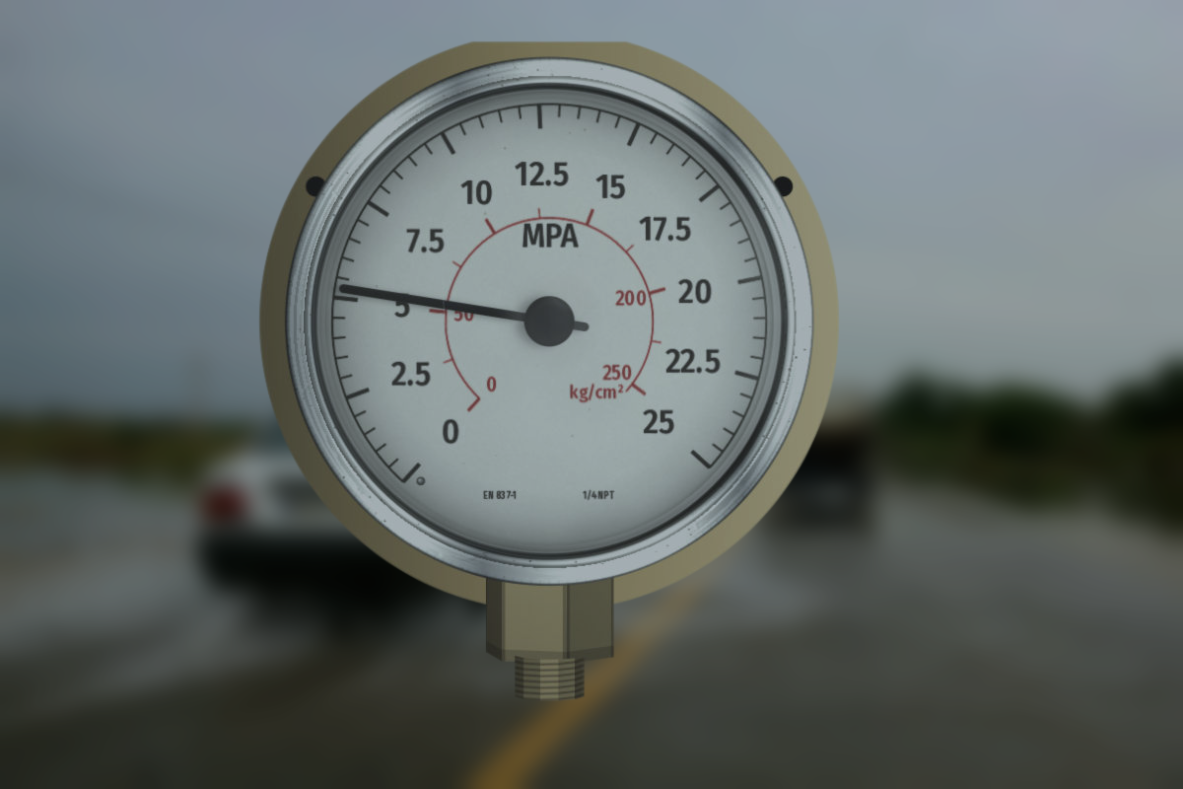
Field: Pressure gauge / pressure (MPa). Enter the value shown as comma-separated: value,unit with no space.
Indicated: 5.25,MPa
